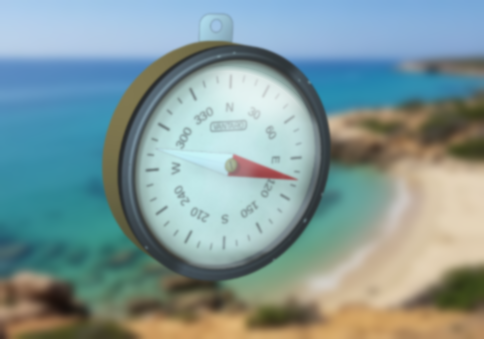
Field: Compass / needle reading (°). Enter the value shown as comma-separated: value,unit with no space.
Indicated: 105,°
